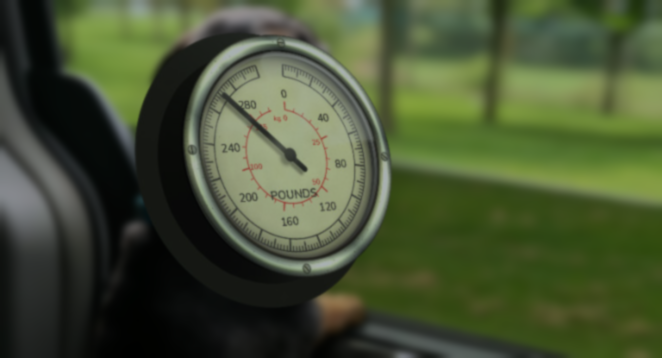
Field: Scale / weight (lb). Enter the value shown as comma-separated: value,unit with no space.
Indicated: 270,lb
